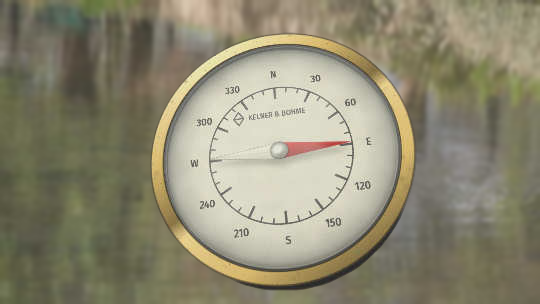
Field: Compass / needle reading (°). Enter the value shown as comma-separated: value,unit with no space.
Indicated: 90,°
